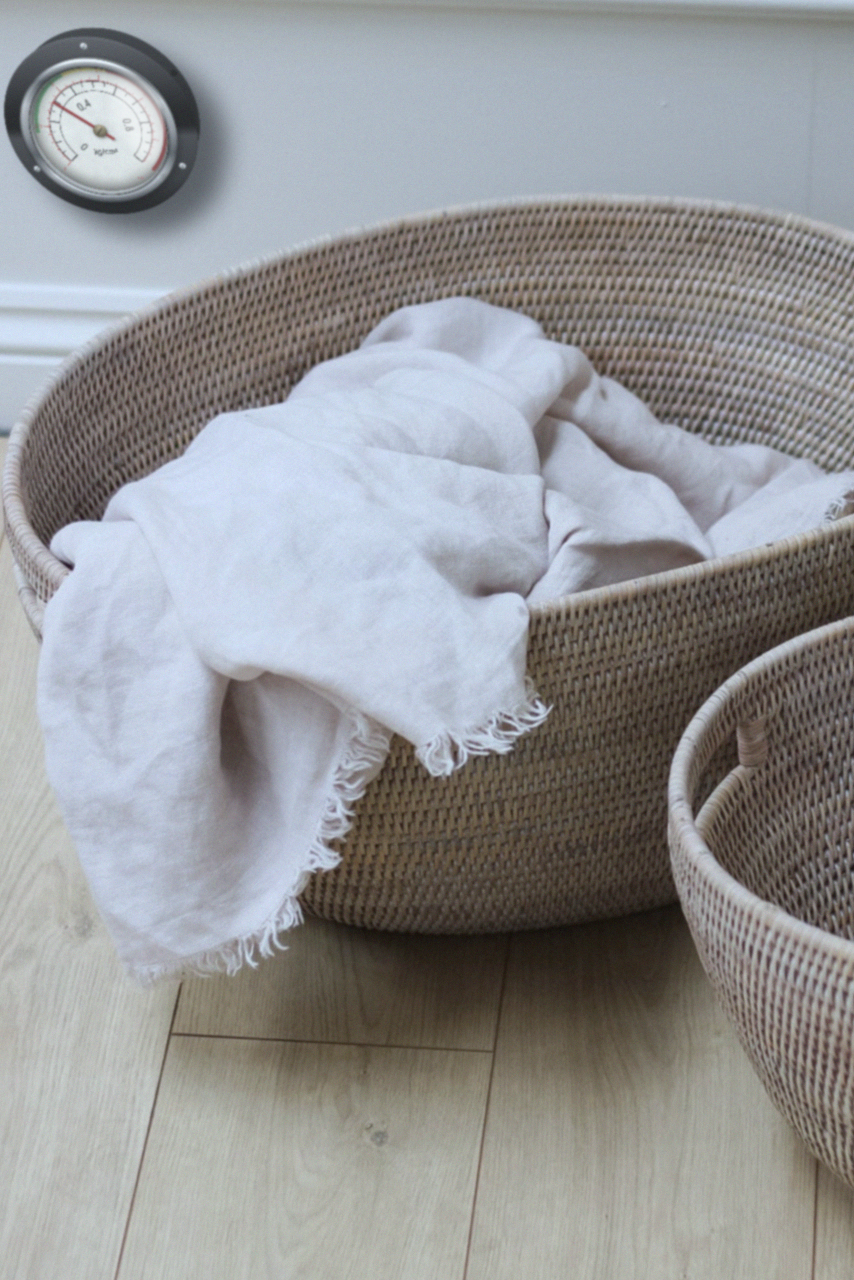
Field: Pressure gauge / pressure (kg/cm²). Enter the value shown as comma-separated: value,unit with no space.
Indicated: 0.3,kg/cm²
